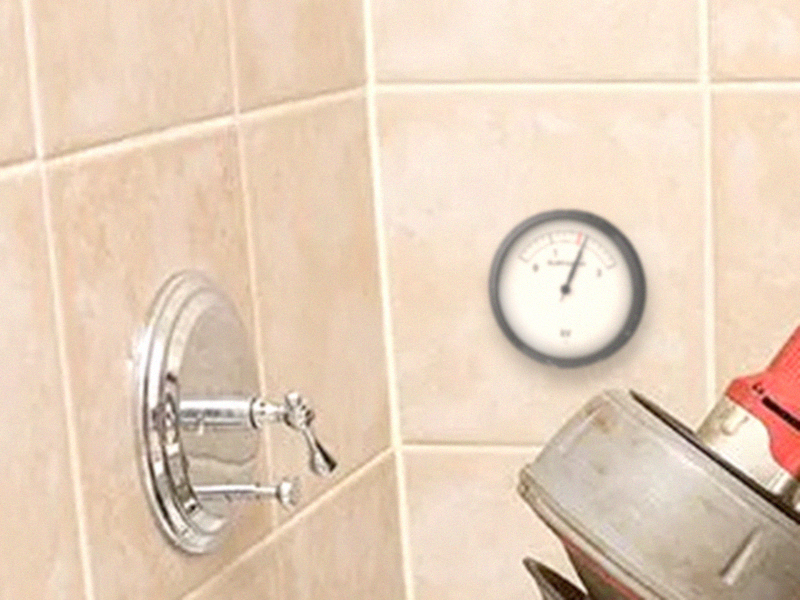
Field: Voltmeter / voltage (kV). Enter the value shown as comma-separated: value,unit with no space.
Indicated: 2,kV
